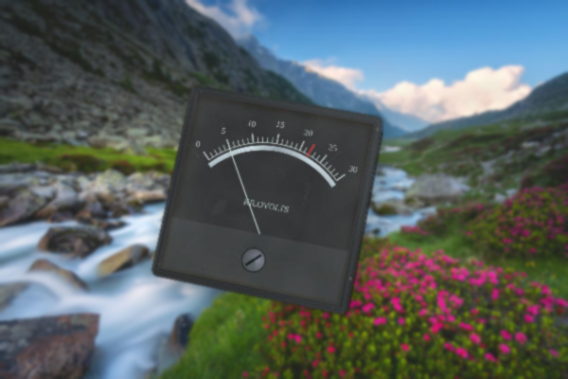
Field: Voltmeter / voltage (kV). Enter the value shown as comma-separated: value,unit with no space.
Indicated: 5,kV
